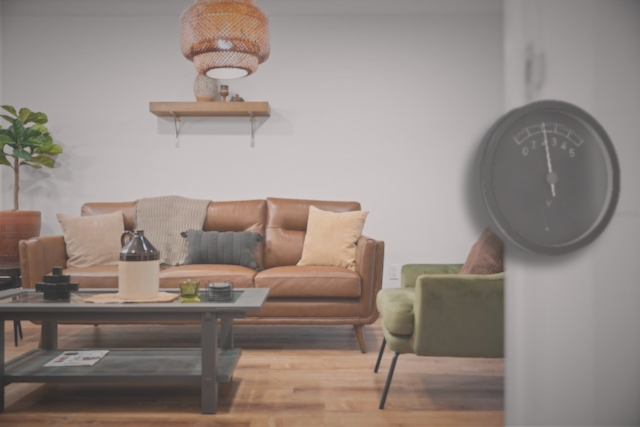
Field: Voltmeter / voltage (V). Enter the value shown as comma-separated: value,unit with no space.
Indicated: 2,V
